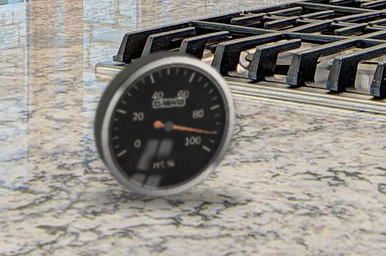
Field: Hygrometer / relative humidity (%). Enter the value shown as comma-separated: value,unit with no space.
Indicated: 92,%
